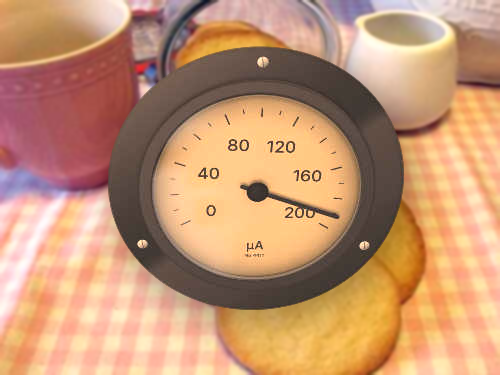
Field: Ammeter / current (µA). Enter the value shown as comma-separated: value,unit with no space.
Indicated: 190,µA
